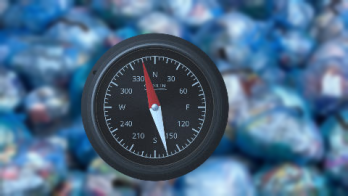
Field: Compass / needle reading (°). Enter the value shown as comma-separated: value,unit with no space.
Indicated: 345,°
